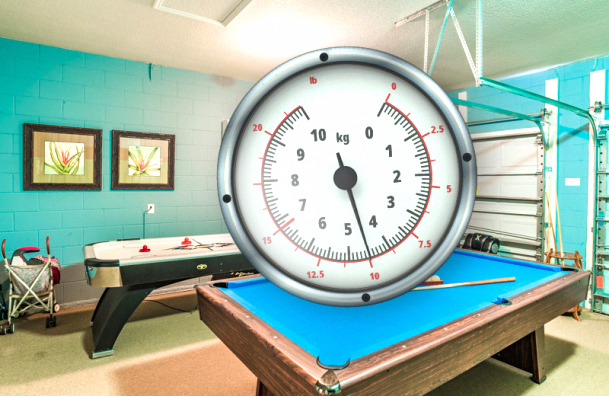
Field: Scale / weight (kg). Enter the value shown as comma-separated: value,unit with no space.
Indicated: 4.5,kg
